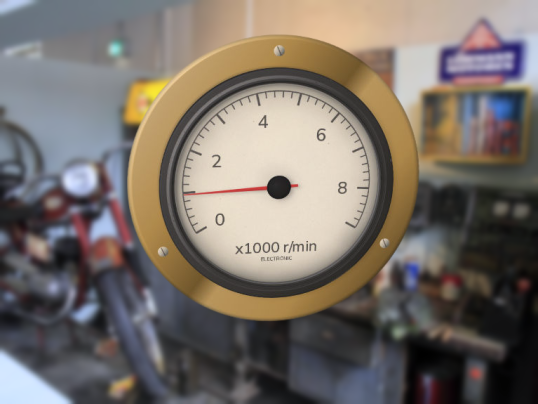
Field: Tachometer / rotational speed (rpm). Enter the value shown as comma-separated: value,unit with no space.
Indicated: 1000,rpm
